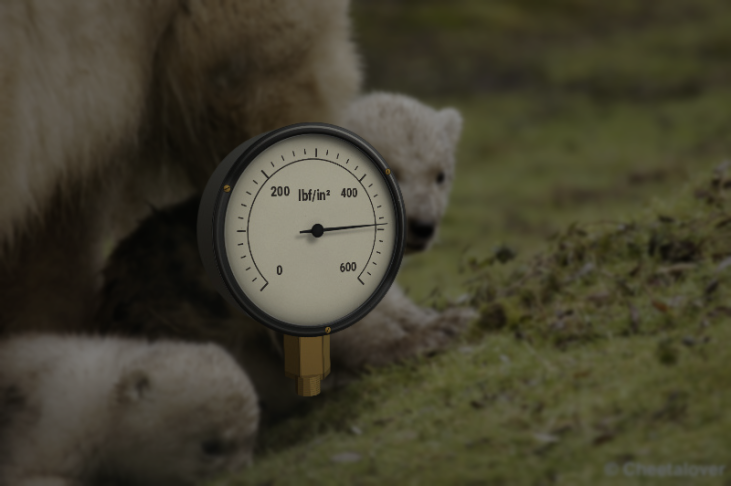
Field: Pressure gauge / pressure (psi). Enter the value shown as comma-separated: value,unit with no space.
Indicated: 490,psi
